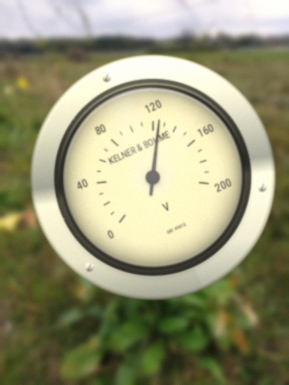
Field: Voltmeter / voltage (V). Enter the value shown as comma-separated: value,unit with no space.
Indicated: 125,V
